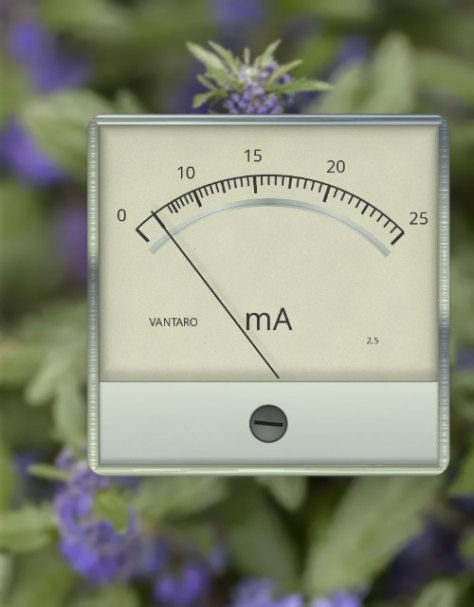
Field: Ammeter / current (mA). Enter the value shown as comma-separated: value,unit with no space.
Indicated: 5,mA
